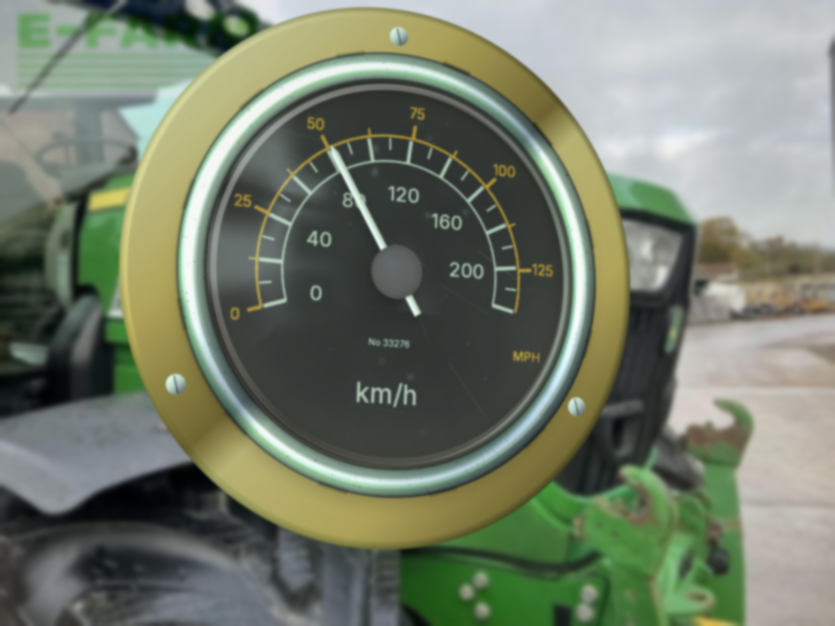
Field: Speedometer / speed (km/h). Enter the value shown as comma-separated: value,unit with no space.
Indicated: 80,km/h
